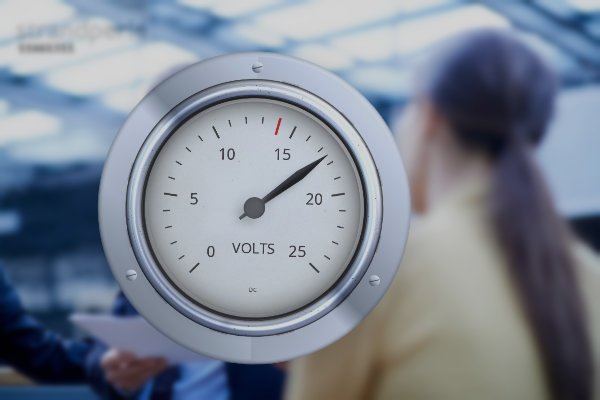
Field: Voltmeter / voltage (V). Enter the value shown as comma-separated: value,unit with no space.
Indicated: 17.5,V
